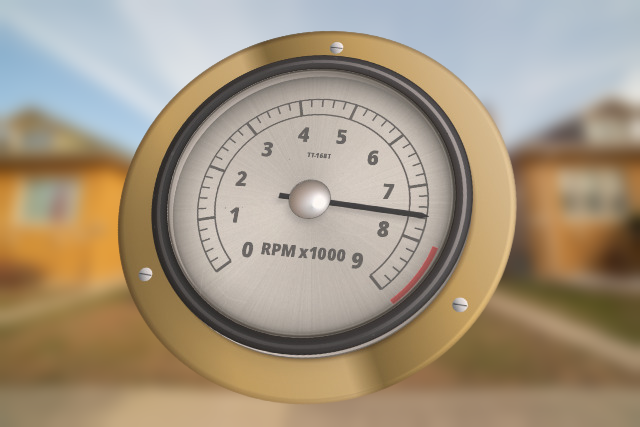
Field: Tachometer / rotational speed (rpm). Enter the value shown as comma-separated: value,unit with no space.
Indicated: 7600,rpm
